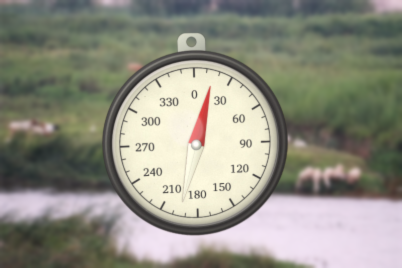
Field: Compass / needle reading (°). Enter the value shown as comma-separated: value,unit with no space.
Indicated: 15,°
